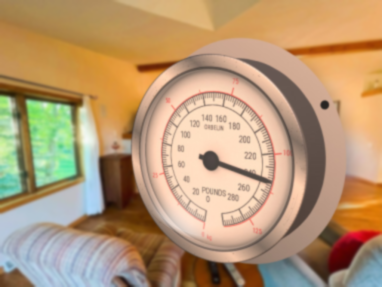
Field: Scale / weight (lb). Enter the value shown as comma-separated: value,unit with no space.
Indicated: 240,lb
